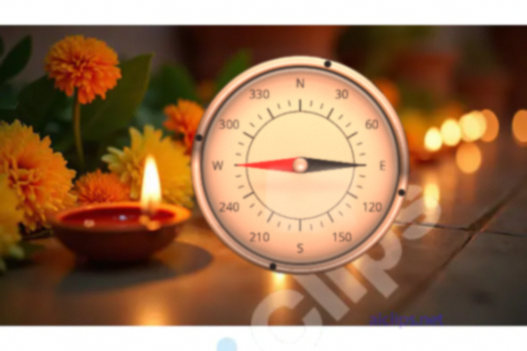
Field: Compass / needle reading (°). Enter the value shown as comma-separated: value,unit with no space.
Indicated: 270,°
